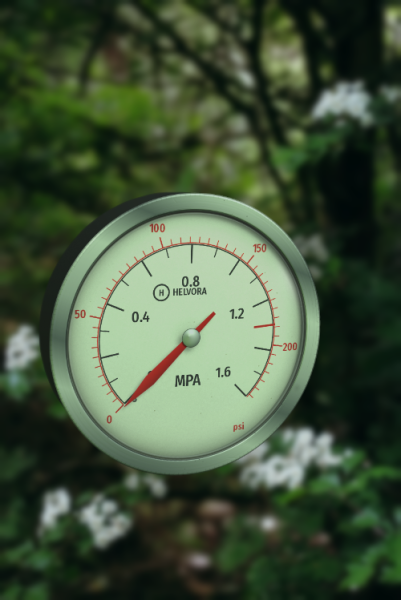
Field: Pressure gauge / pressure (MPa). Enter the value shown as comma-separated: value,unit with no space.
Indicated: 0,MPa
